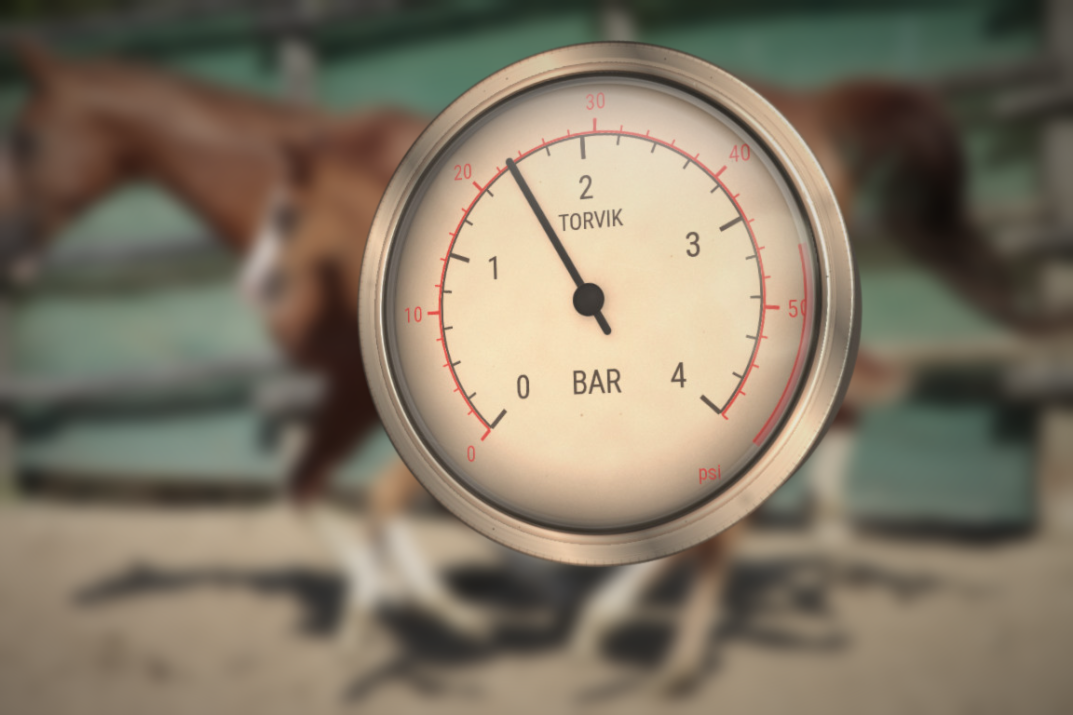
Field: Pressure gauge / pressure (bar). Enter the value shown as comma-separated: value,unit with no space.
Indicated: 1.6,bar
